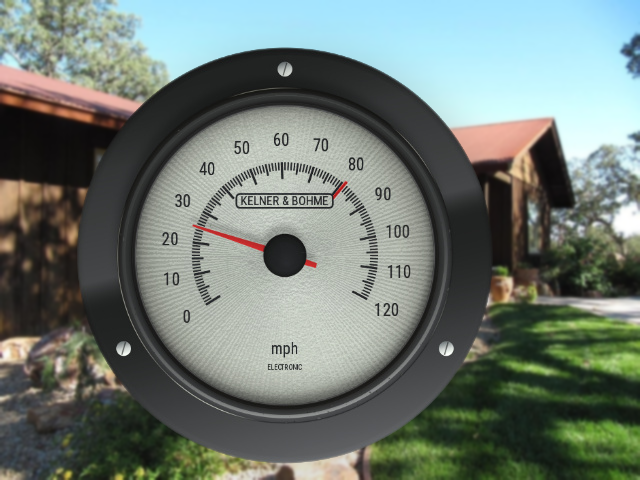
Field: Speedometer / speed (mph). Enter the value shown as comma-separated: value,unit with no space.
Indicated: 25,mph
